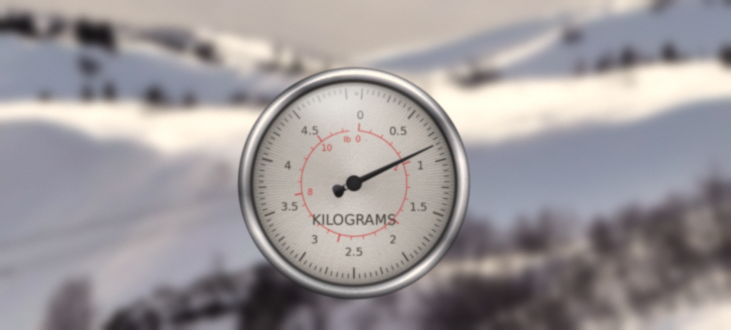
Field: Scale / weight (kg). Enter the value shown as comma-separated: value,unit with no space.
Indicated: 0.85,kg
